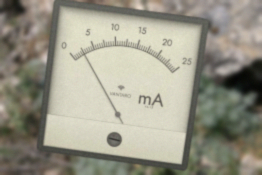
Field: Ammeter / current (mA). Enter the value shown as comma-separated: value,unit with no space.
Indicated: 2.5,mA
